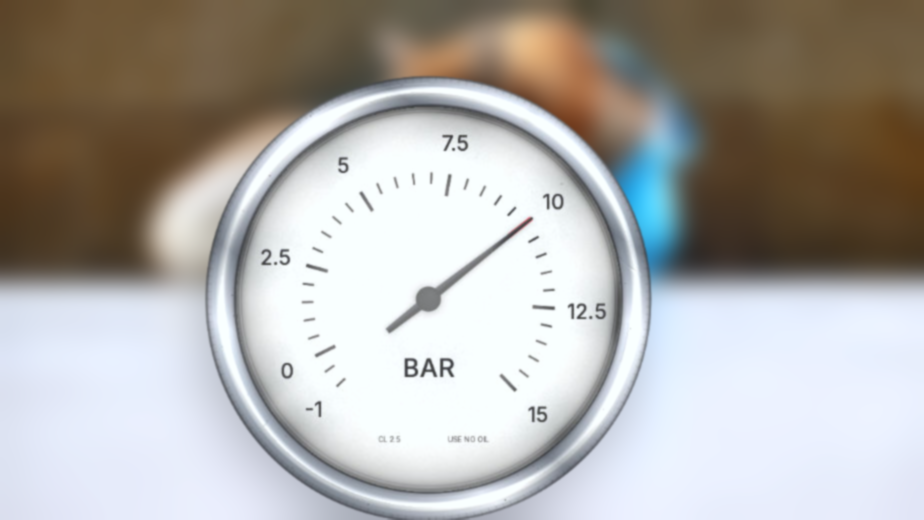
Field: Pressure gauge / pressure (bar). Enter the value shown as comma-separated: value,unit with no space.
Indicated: 10,bar
